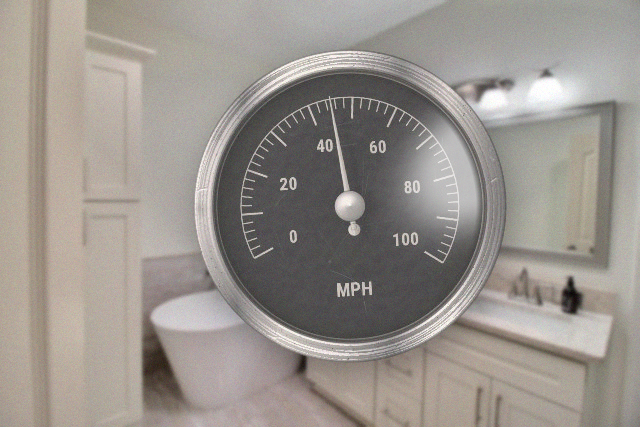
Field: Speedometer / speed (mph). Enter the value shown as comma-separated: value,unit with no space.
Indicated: 45,mph
